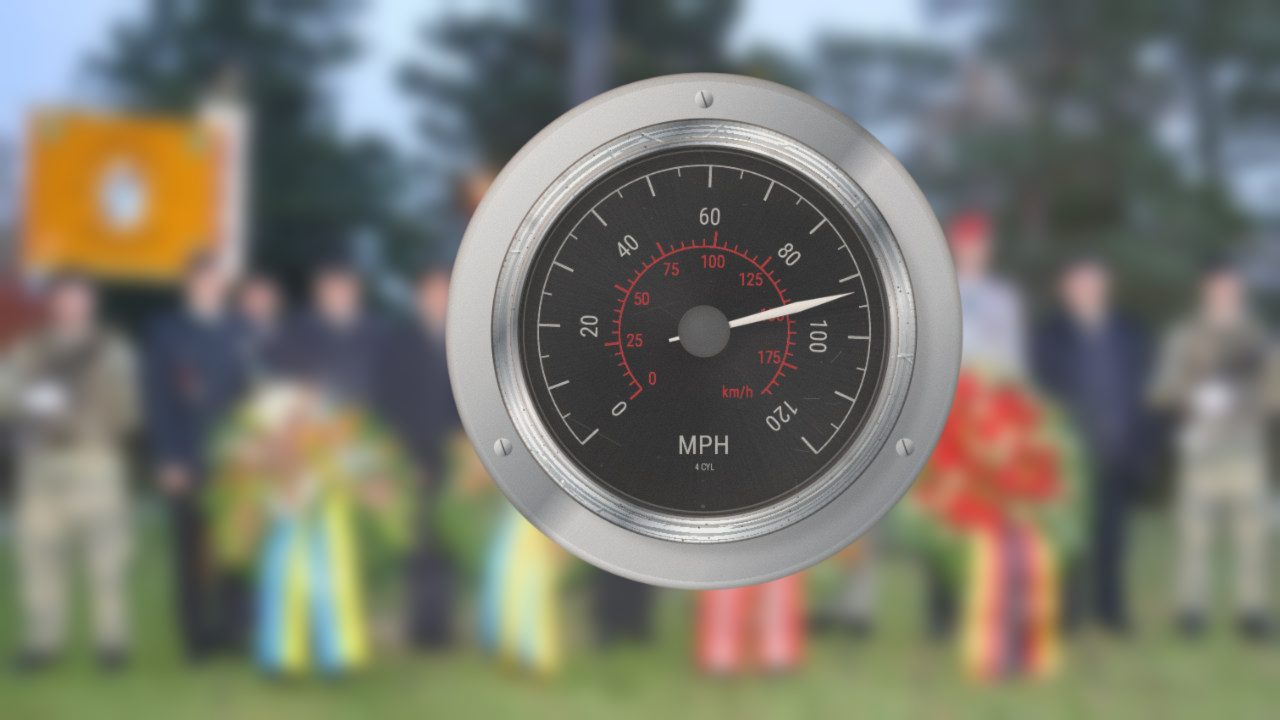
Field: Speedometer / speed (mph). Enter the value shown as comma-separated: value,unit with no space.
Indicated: 92.5,mph
